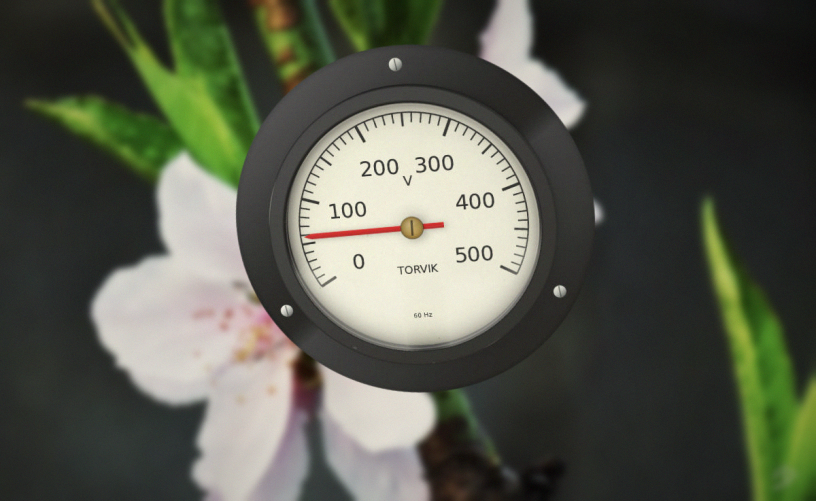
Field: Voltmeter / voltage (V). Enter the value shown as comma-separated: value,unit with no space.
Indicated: 60,V
